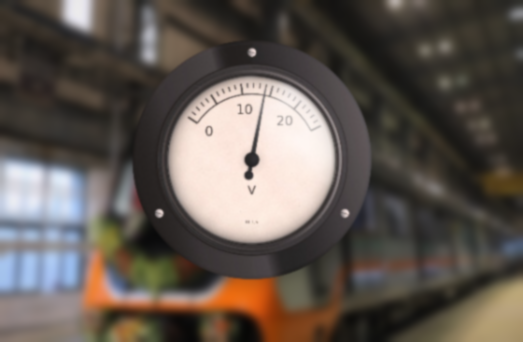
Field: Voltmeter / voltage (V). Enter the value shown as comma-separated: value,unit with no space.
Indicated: 14,V
